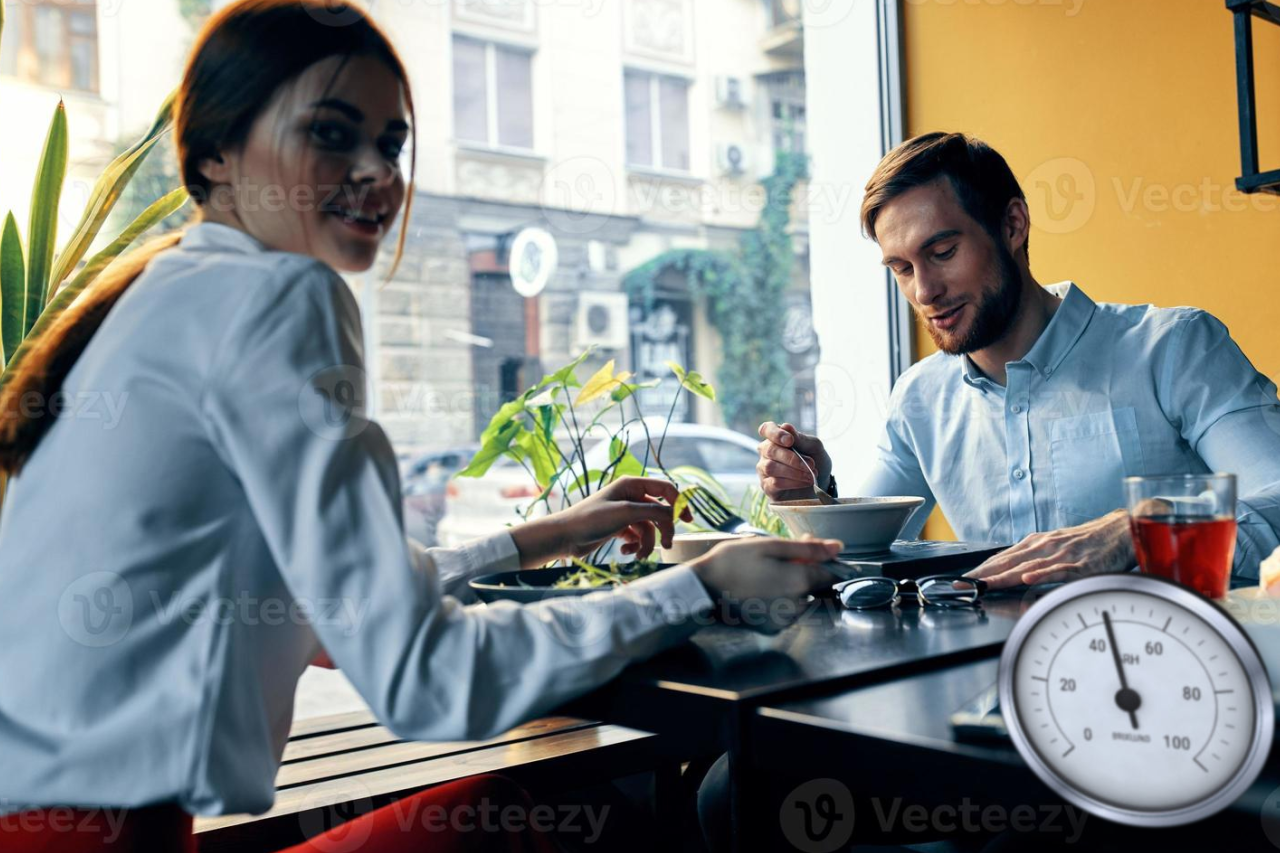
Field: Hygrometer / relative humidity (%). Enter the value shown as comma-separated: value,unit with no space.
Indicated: 46,%
